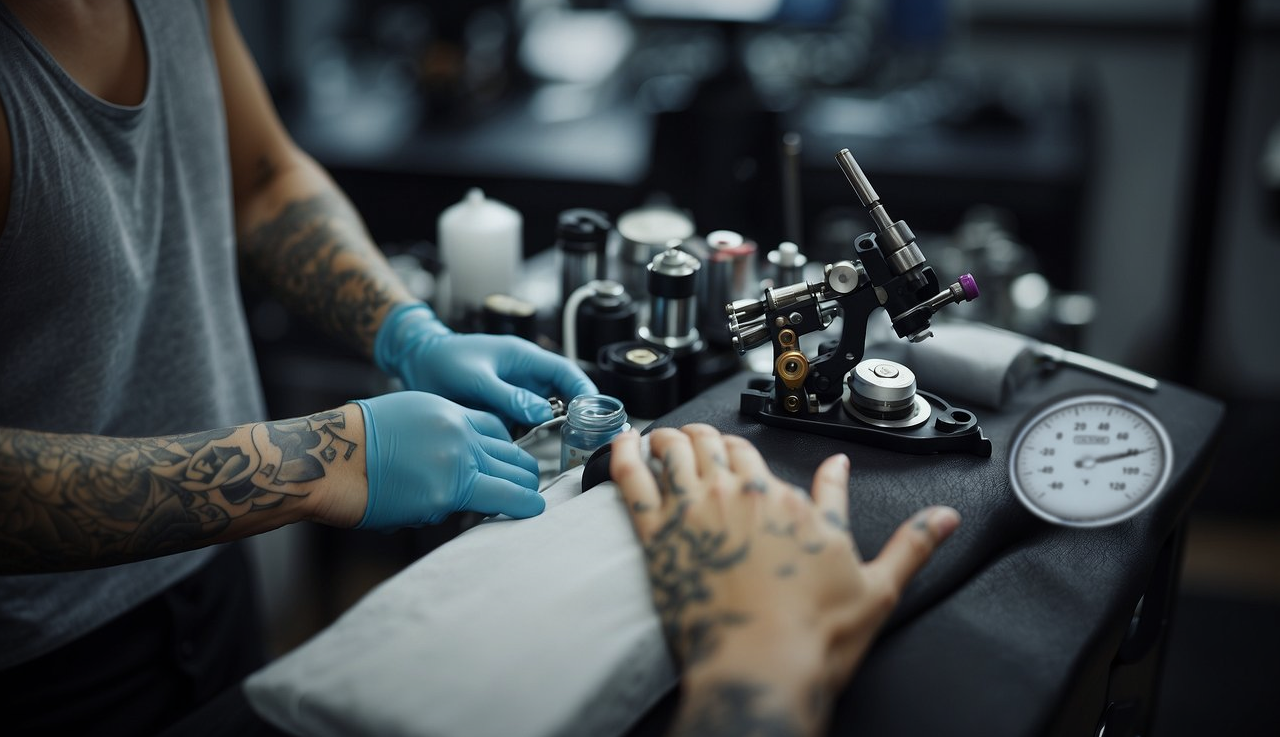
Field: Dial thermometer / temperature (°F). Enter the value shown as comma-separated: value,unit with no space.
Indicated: 80,°F
